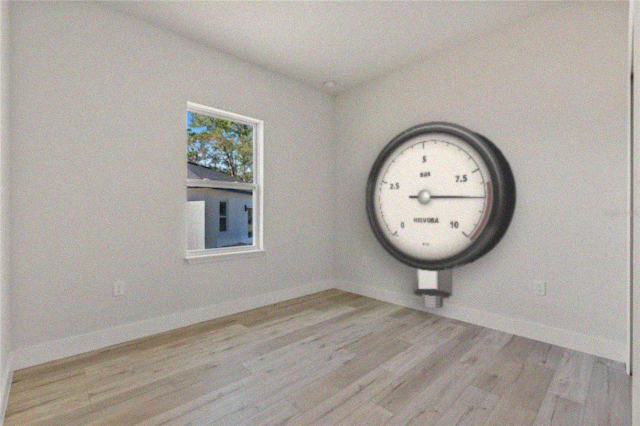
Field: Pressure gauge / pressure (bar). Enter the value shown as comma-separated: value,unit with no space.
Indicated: 8.5,bar
